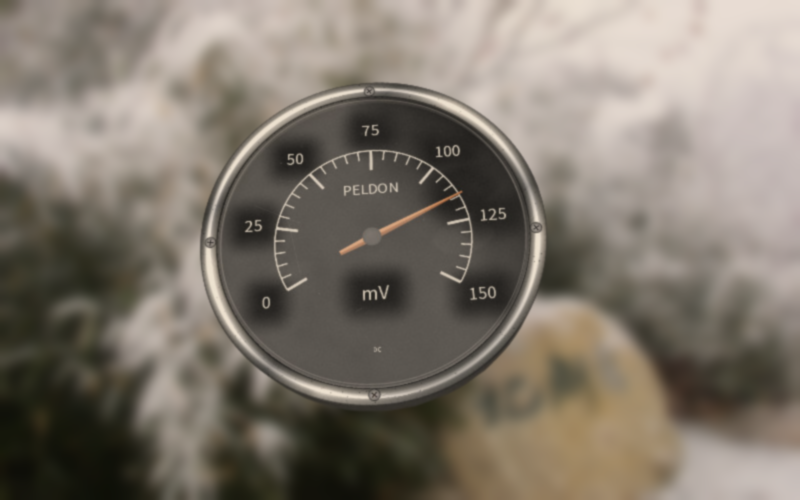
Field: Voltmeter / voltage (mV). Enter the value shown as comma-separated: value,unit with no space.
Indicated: 115,mV
